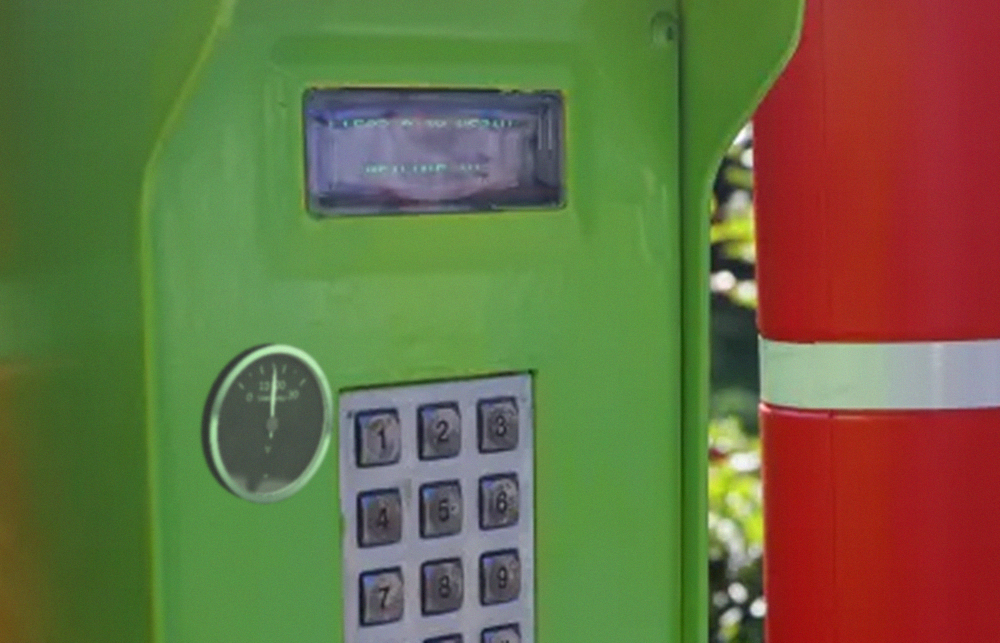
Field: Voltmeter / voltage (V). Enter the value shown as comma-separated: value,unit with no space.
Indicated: 15,V
